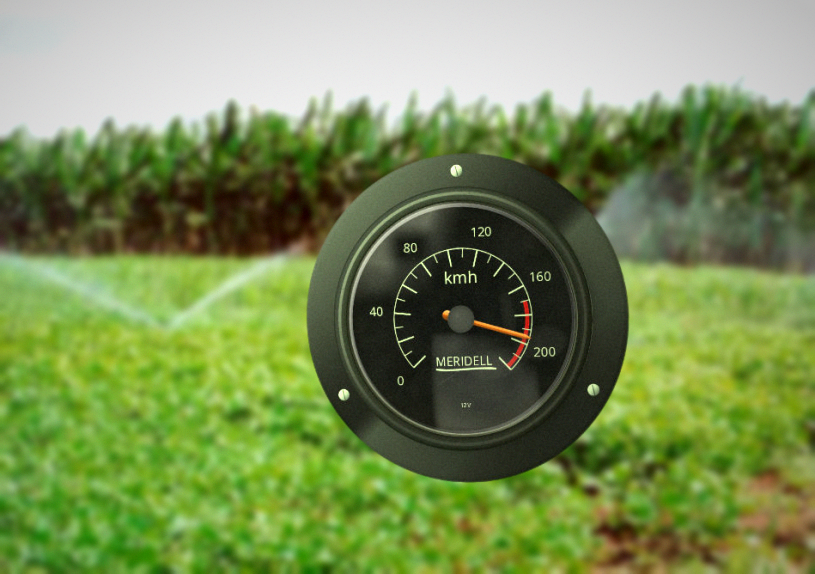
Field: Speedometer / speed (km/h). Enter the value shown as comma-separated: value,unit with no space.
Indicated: 195,km/h
